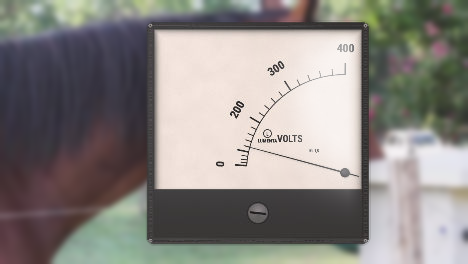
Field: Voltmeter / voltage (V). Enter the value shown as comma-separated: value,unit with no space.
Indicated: 120,V
